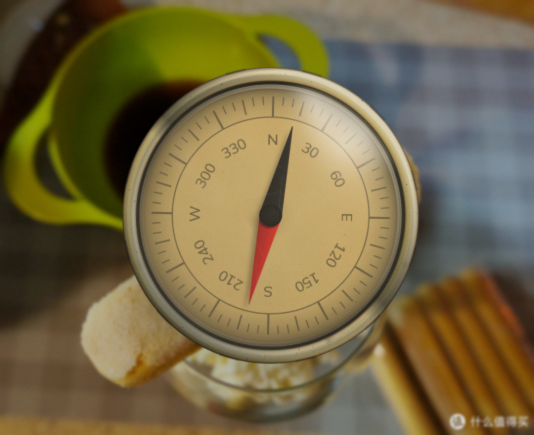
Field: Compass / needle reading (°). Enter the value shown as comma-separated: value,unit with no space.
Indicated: 192.5,°
